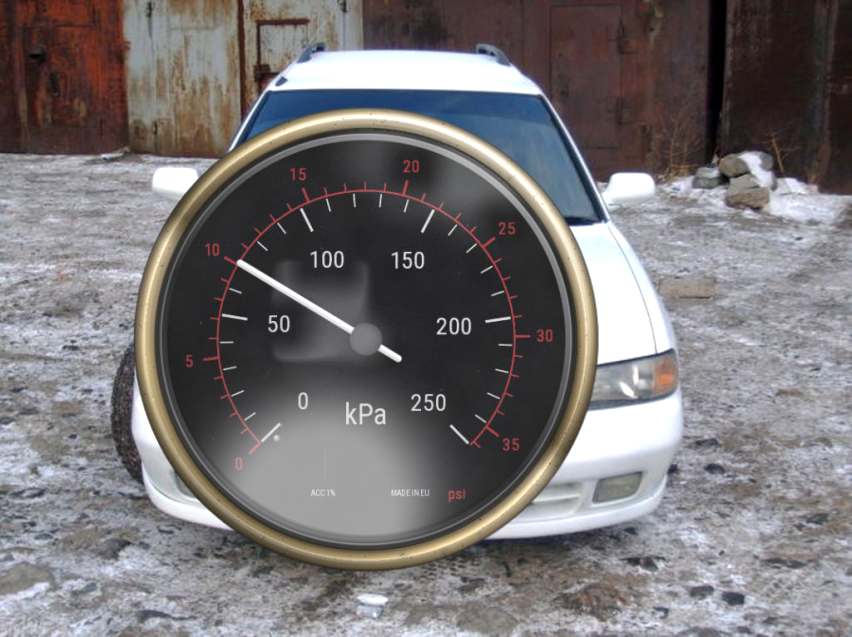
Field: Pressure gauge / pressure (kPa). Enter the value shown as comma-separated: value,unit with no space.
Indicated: 70,kPa
